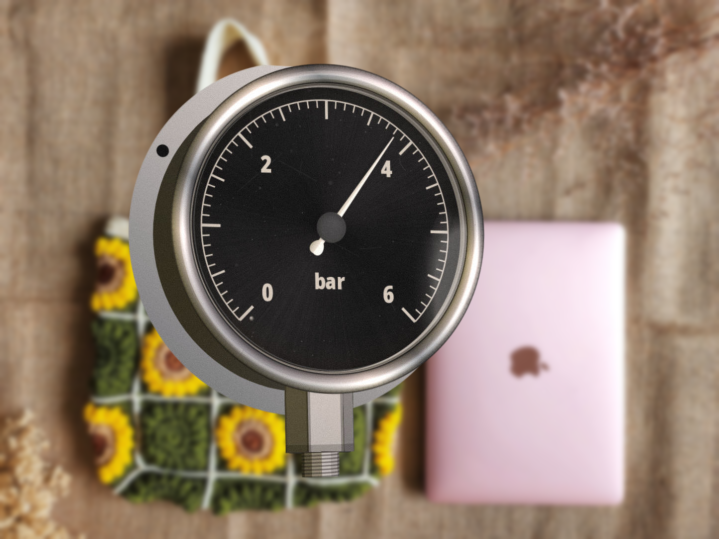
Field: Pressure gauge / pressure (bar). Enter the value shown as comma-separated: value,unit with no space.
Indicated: 3.8,bar
